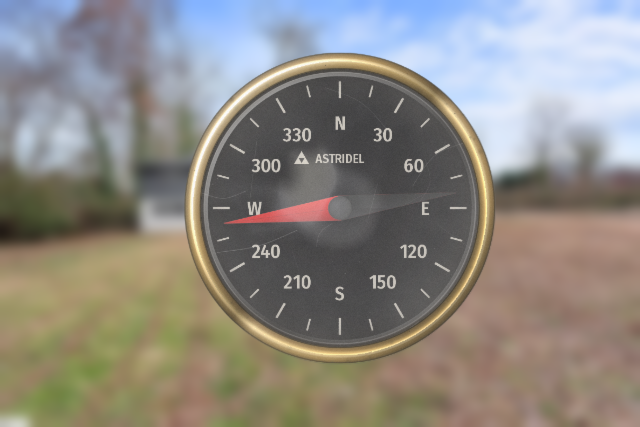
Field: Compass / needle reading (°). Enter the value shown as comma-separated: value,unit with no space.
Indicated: 262.5,°
